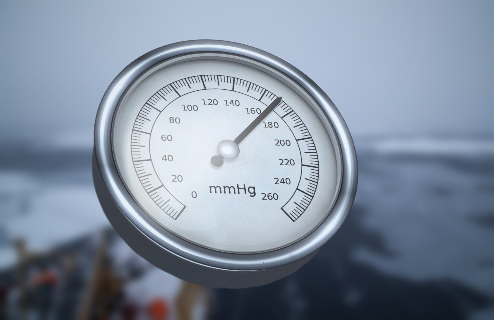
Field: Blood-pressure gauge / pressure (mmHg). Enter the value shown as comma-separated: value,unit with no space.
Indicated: 170,mmHg
